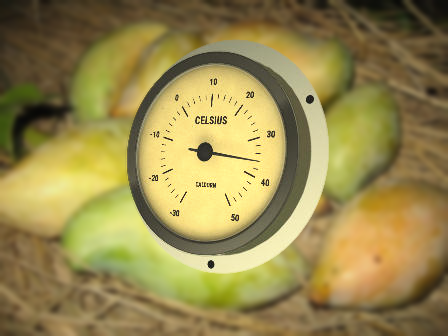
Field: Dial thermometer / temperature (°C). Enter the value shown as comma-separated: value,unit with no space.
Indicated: 36,°C
